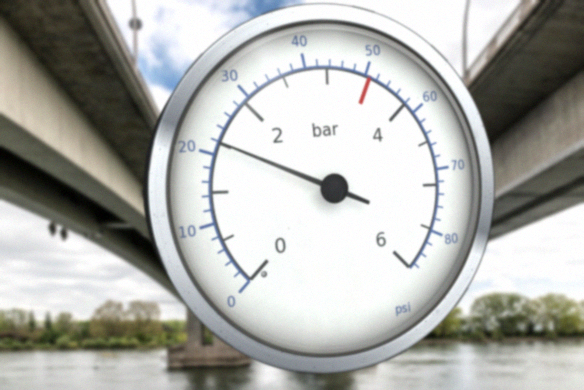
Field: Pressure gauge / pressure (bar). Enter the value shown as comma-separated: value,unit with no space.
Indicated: 1.5,bar
